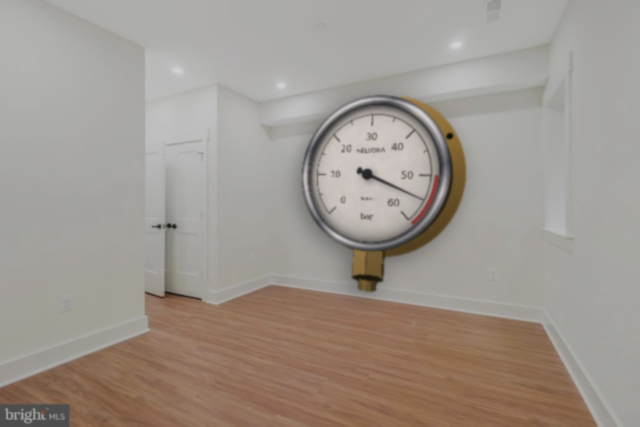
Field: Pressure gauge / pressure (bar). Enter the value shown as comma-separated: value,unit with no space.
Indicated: 55,bar
